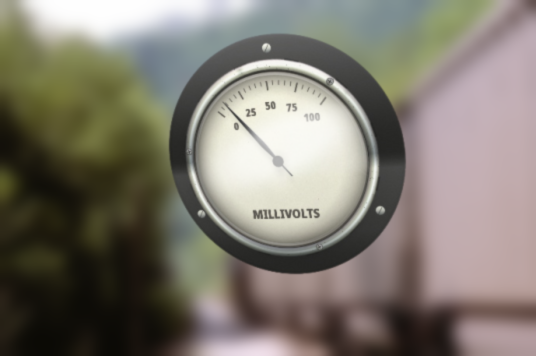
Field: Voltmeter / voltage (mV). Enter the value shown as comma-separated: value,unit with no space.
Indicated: 10,mV
